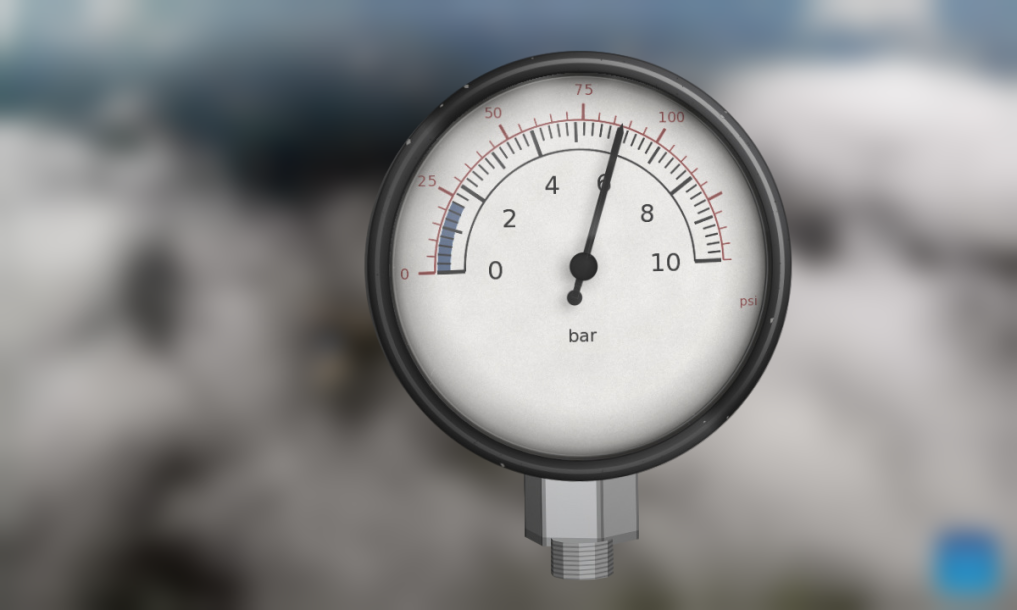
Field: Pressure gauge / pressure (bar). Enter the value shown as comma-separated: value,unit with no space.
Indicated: 6,bar
